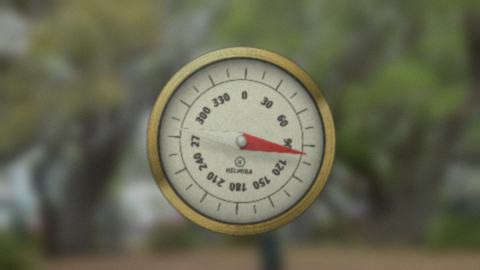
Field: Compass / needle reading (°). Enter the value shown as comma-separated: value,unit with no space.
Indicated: 97.5,°
